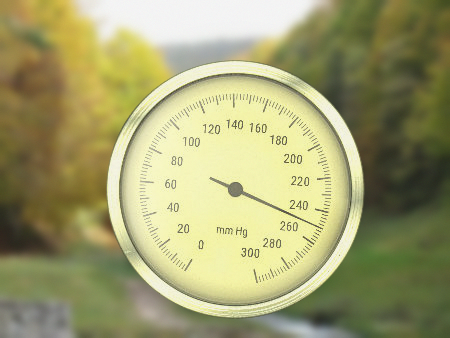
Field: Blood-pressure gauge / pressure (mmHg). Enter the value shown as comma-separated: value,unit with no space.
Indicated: 250,mmHg
